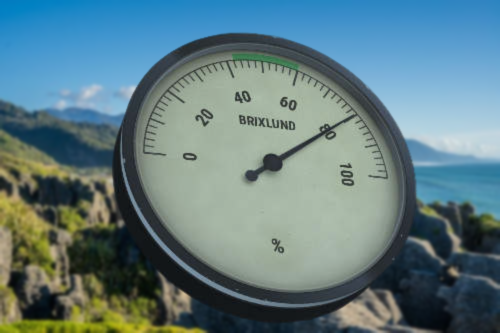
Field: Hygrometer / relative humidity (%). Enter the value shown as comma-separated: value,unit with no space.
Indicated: 80,%
